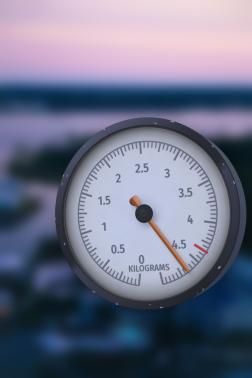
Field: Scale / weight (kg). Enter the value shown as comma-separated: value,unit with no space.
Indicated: 4.65,kg
